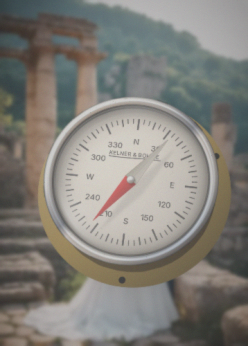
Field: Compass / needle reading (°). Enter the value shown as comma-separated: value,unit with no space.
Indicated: 215,°
